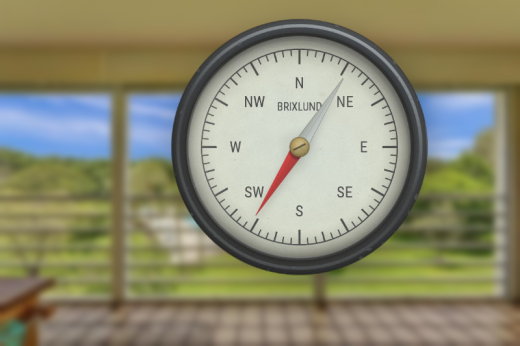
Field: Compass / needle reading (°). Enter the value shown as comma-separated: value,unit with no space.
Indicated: 212.5,°
